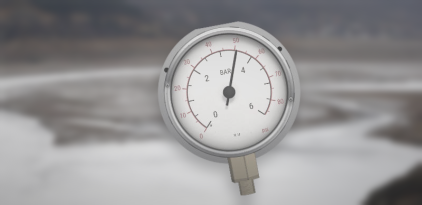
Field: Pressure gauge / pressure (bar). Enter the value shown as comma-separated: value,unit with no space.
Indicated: 3.5,bar
